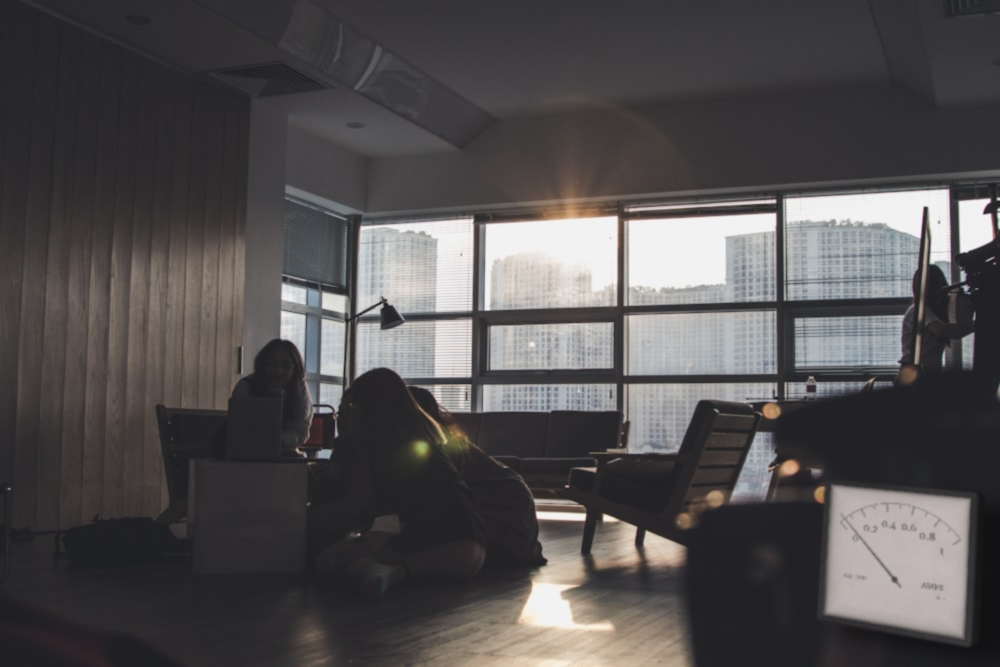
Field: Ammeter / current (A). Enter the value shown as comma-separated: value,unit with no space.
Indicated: 0.05,A
